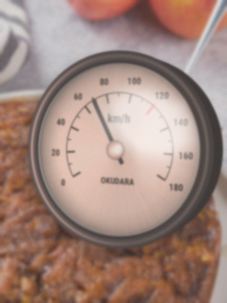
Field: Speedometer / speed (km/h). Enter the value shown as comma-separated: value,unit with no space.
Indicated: 70,km/h
